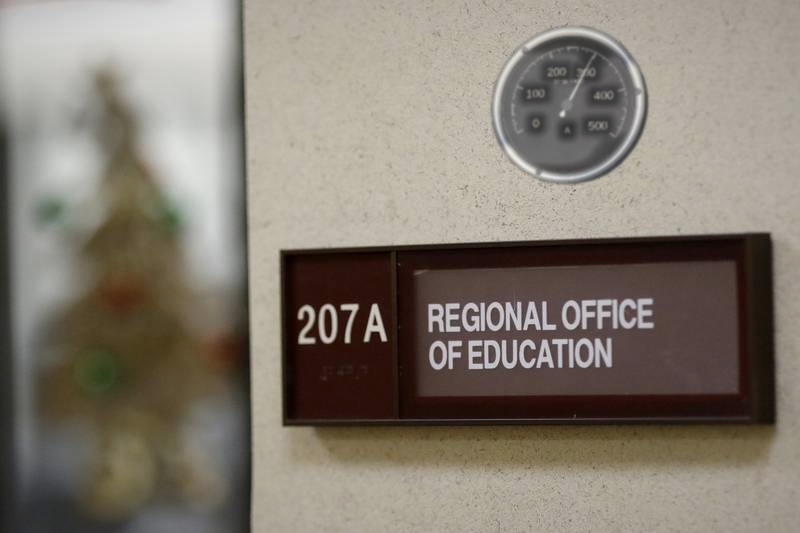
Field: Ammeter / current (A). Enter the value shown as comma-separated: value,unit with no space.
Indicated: 300,A
